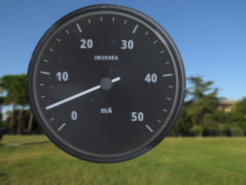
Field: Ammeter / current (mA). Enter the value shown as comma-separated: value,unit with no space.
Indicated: 4,mA
